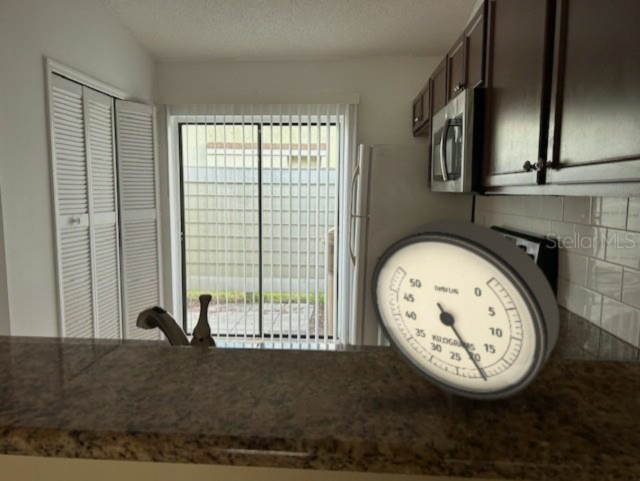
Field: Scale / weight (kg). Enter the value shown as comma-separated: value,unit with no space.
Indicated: 20,kg
